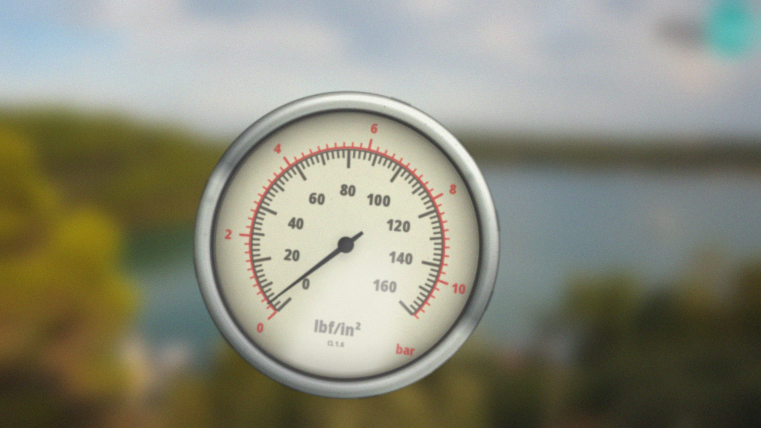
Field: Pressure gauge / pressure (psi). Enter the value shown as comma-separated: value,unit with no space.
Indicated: 4,psi
